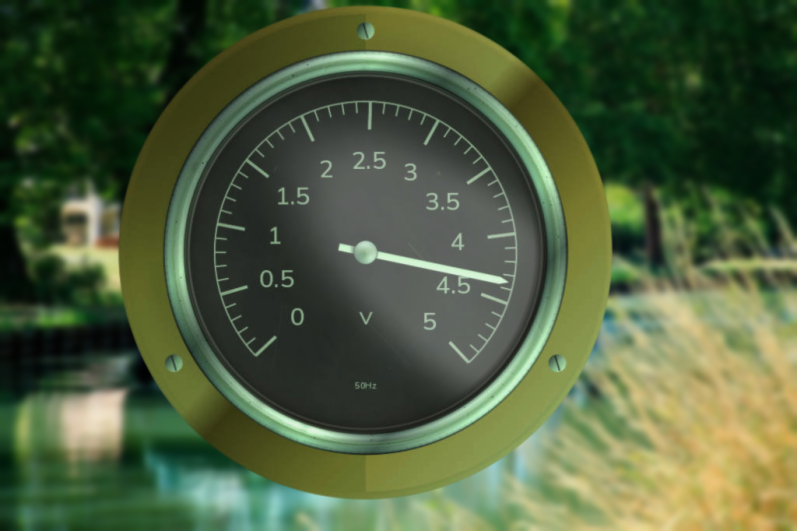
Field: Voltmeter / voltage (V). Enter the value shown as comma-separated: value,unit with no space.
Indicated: 4.35,V
